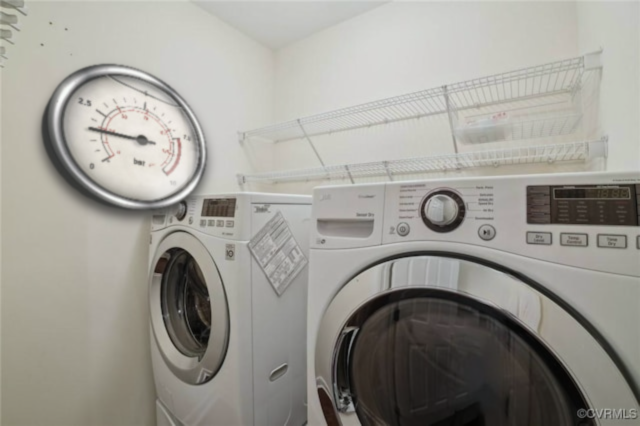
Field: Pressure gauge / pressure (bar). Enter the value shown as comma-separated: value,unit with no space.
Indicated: 1.5,bar
